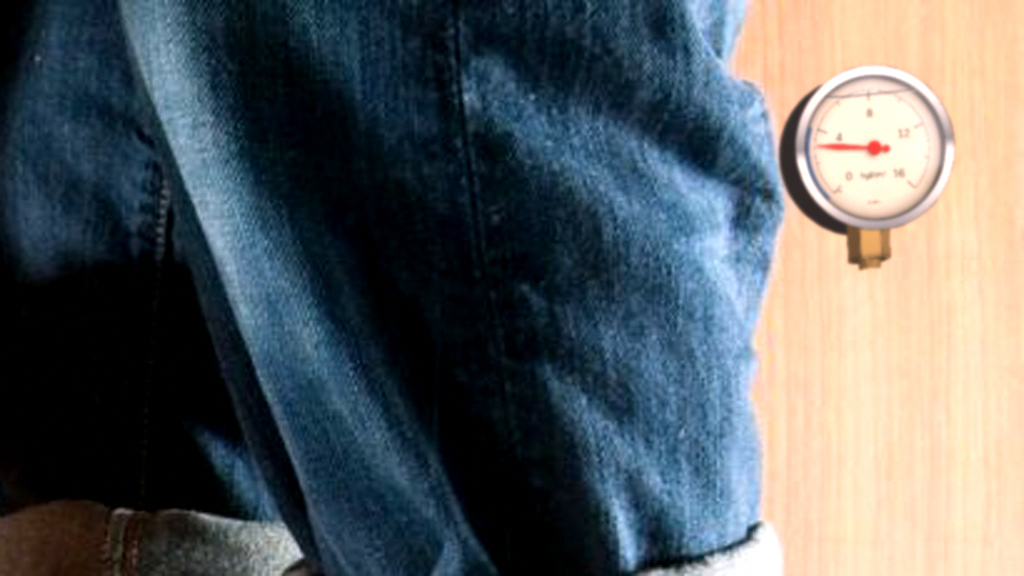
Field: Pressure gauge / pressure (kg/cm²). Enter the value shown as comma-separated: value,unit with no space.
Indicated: 3,kg/cm²
